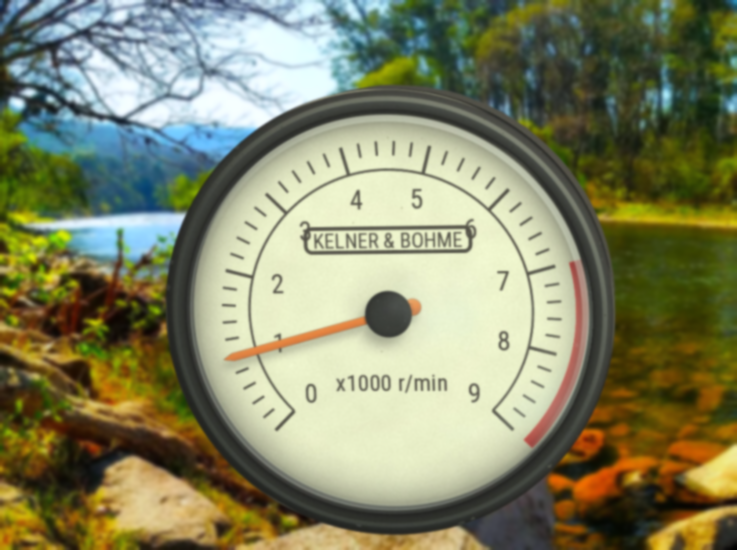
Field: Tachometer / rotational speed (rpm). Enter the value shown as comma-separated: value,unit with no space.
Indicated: 1000,rpm
